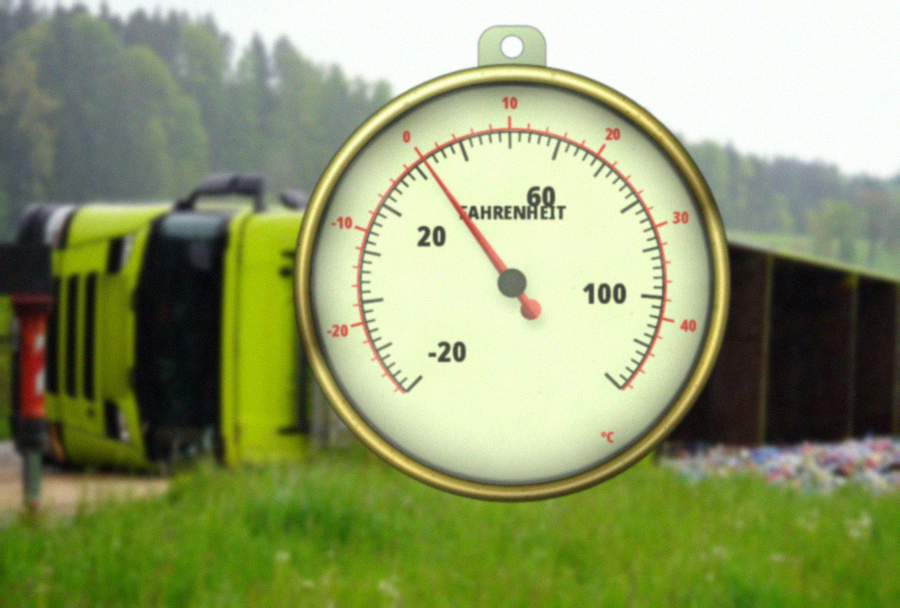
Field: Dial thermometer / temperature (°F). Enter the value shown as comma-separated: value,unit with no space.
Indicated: 32,°F
